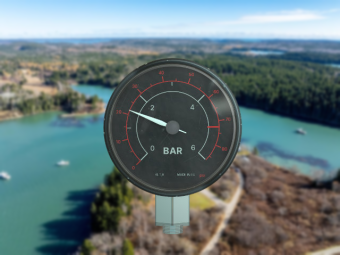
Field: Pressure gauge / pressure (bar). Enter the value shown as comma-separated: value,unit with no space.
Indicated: 1.5,bar
